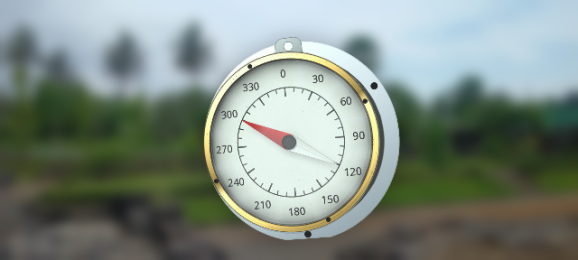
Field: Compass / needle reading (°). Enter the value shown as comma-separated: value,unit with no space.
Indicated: 300,°
